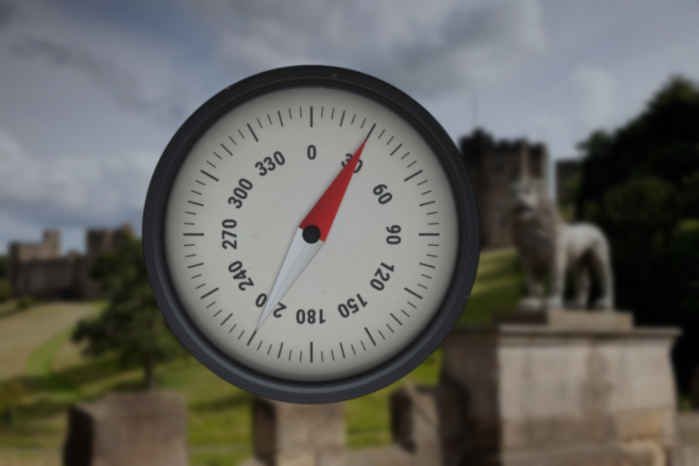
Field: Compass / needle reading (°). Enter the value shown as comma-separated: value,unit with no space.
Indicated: 30,°
